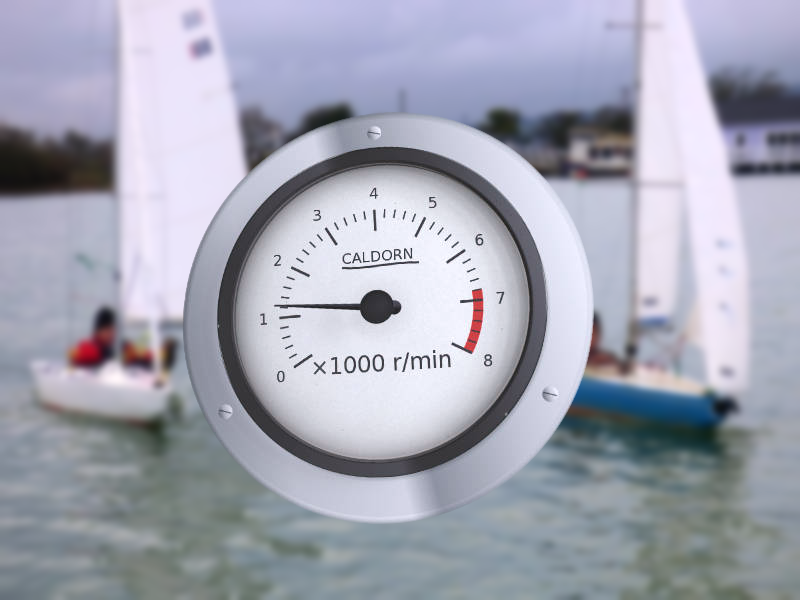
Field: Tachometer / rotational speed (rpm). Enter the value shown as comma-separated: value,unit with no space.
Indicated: 1200,rpm
